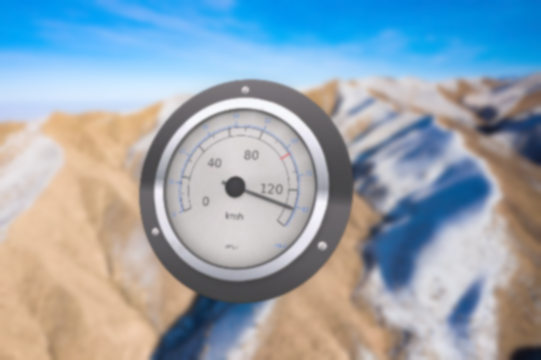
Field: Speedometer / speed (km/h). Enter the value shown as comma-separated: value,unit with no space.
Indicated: 130,km/h
